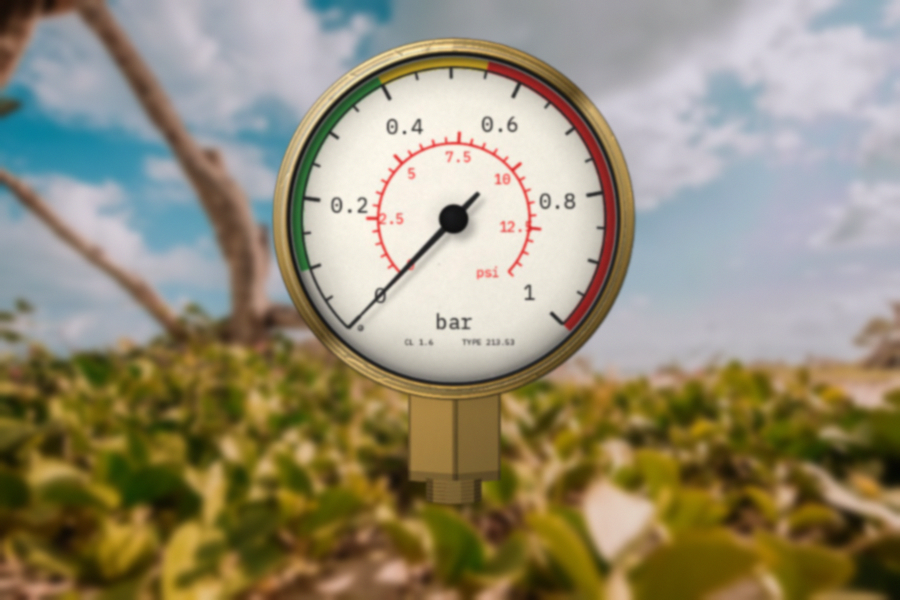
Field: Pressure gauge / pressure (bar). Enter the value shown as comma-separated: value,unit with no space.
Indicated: 0,bar
